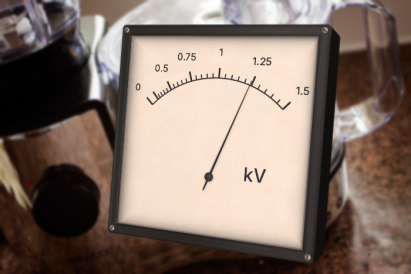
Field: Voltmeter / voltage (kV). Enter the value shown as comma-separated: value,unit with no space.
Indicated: 1.25,kV
